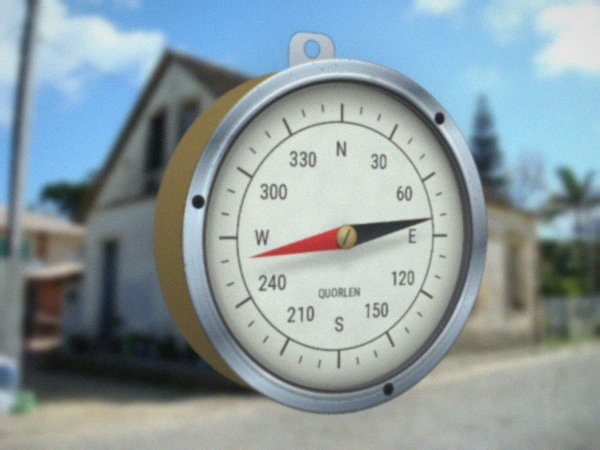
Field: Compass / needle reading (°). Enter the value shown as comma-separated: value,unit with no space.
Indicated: 260,°
